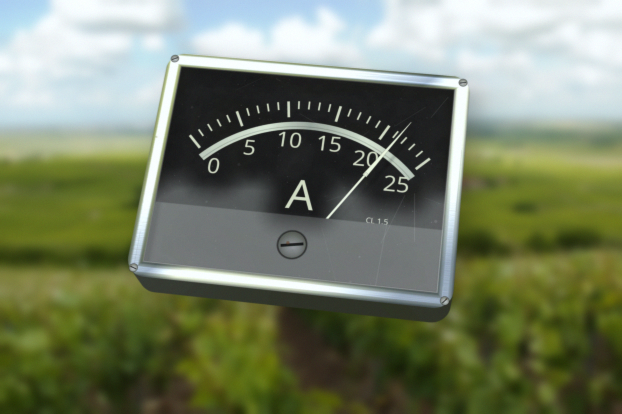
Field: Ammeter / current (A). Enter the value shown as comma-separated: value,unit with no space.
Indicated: 21.5,A
